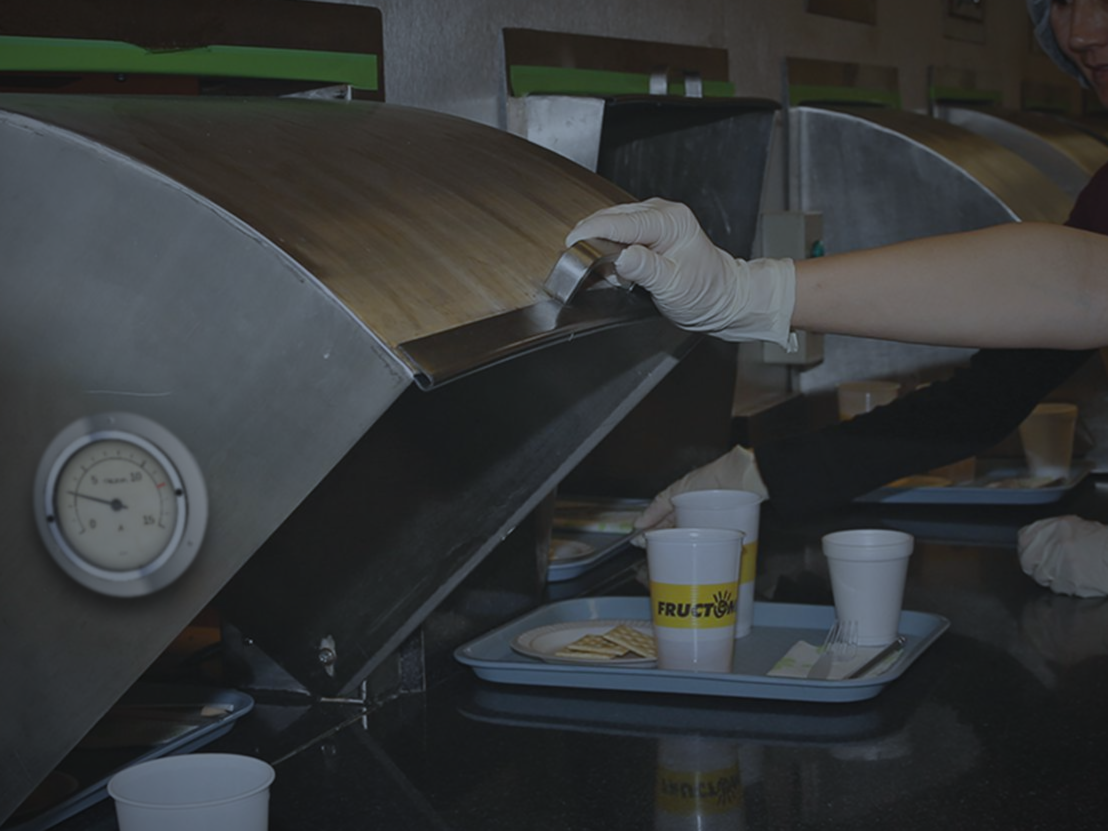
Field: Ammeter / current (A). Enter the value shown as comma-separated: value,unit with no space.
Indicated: 3,A
